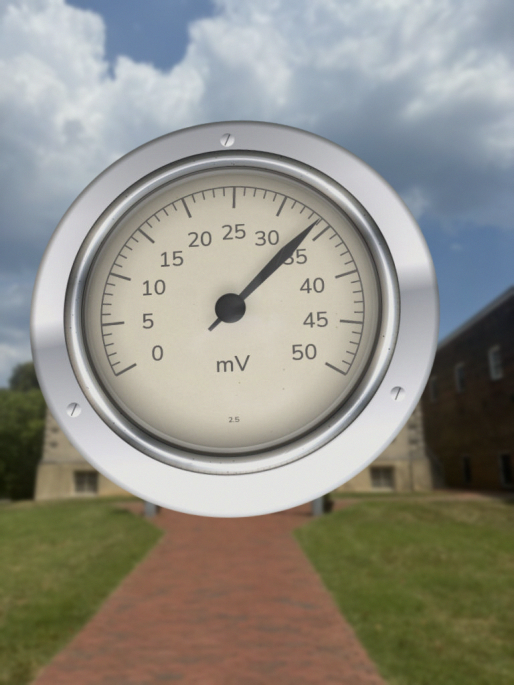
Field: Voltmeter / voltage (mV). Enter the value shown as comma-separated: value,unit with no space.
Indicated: 34,mV
